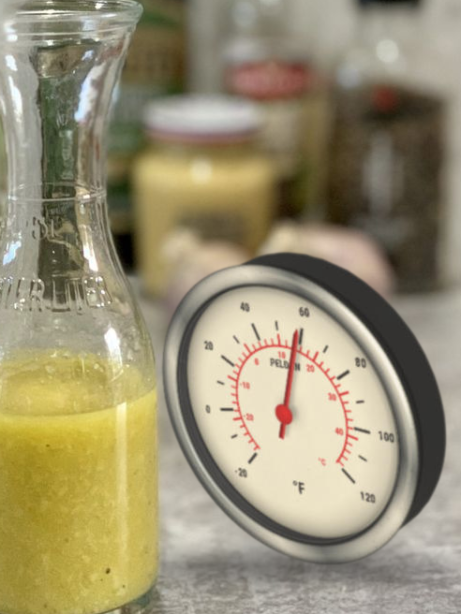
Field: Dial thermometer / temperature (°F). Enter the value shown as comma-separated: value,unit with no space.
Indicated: 60,°F
